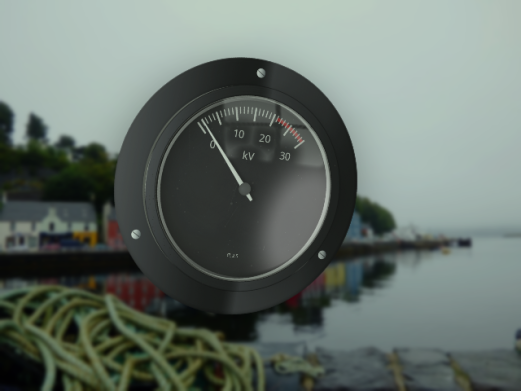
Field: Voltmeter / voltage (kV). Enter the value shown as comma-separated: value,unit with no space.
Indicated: 1,kV
